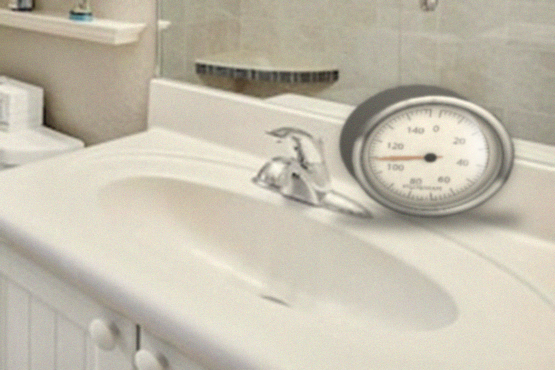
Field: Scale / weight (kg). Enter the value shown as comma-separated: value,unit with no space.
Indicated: 110,kg
